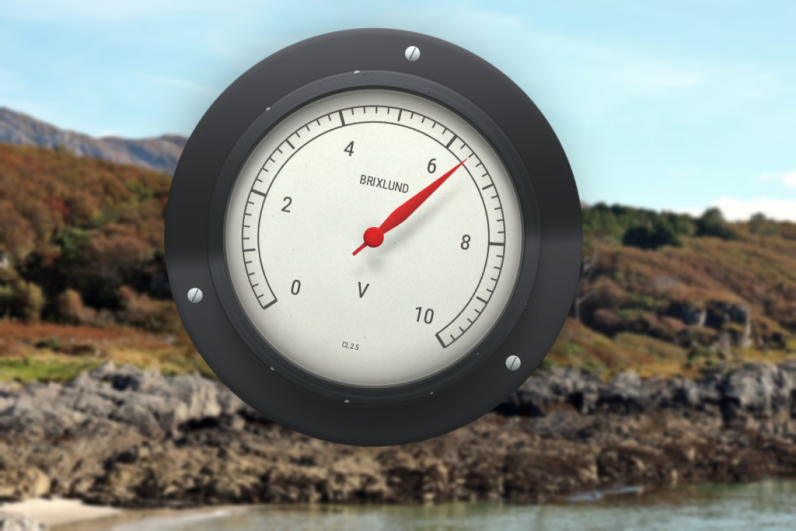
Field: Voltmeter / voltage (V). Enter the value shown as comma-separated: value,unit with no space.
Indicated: 6.4,V
